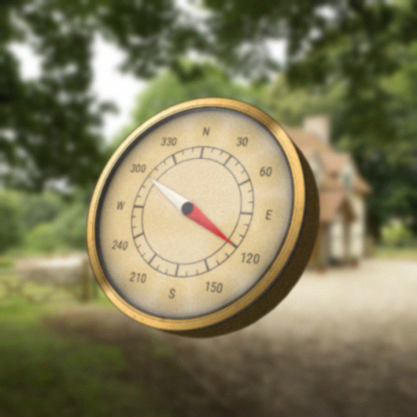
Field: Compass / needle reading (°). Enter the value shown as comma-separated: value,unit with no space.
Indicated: 120,°
